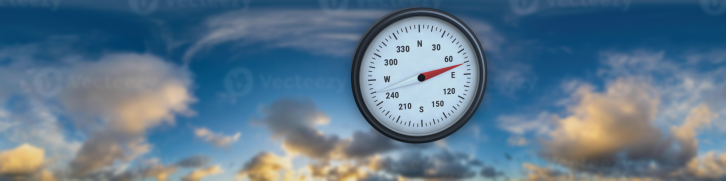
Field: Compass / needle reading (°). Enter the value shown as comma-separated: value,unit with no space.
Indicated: 75,°
